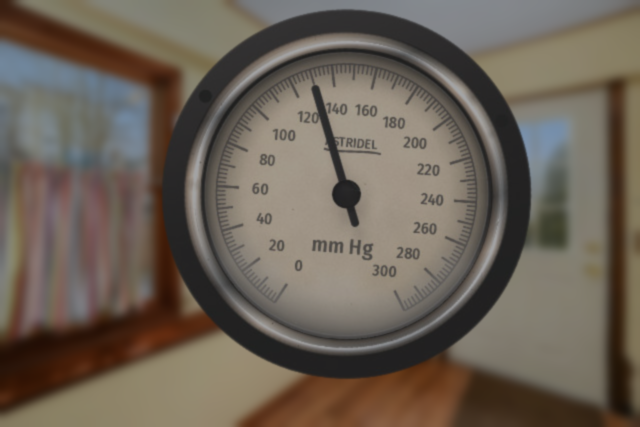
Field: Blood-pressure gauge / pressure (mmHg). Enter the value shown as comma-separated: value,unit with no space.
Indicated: 130,mmHg
